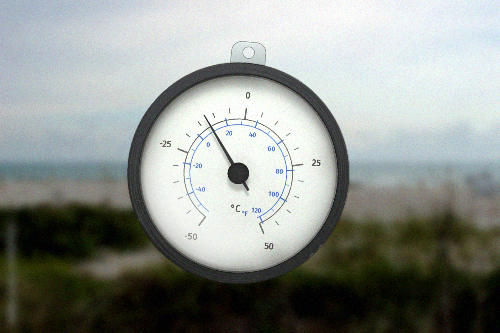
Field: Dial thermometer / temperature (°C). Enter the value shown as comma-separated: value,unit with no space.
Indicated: -12.5,°C
